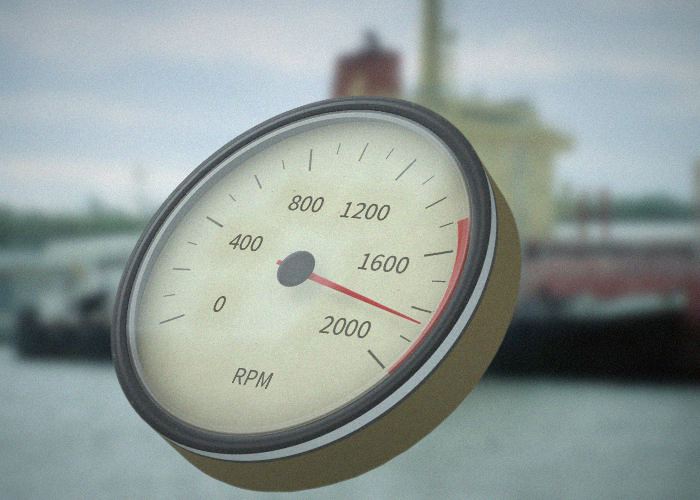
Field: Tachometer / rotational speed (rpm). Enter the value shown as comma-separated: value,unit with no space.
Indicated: 1850,rpm
